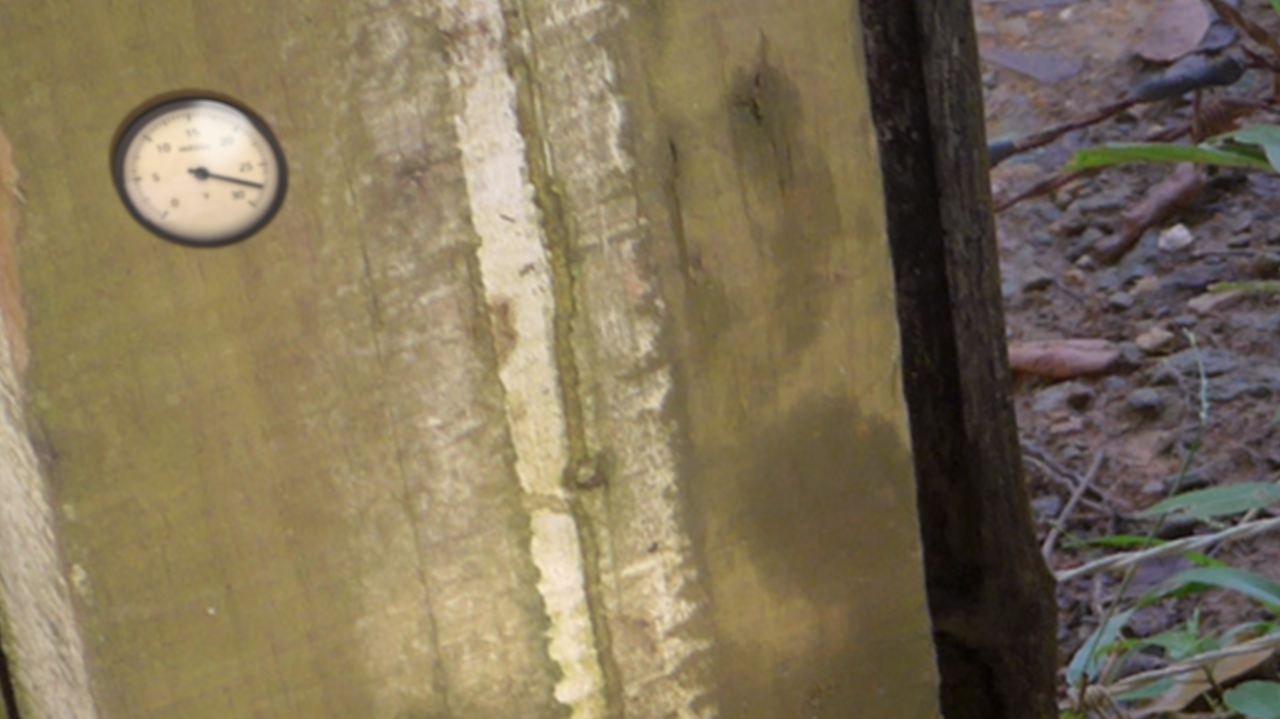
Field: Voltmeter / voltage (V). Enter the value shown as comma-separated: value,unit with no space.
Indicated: 27.5,V
